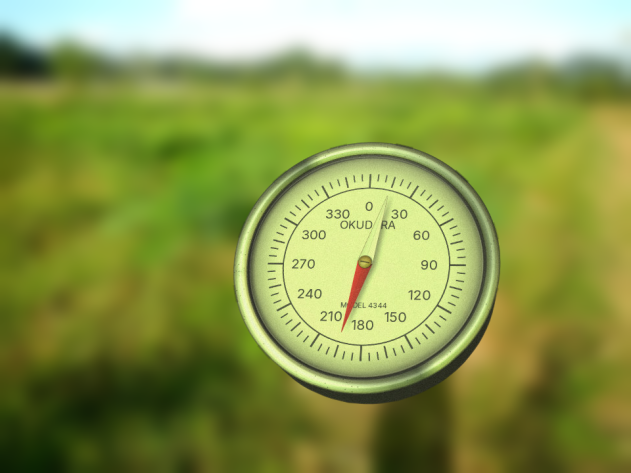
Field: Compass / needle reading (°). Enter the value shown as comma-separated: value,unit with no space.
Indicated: 195,°
